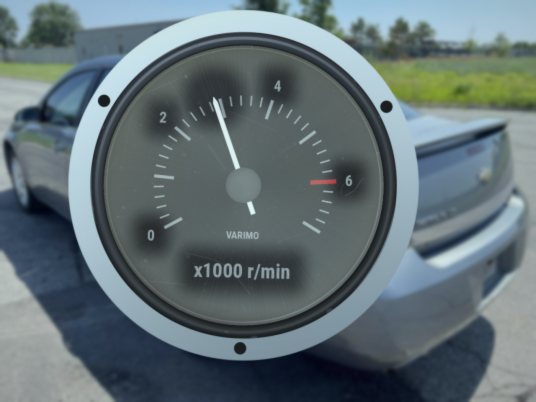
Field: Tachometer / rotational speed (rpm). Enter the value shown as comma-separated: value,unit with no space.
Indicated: 2900,rpm
